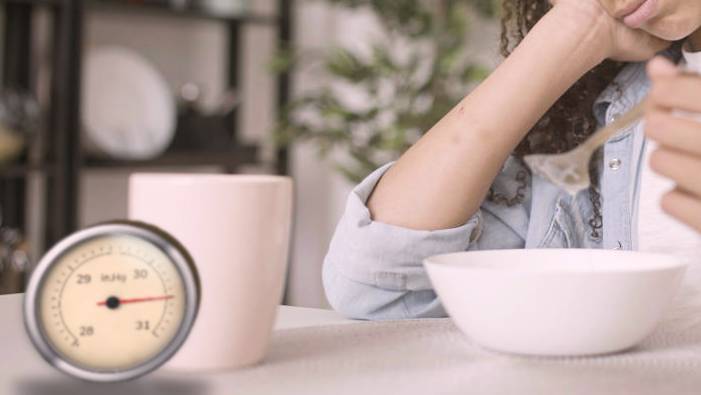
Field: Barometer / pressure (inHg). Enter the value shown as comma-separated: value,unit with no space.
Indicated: 30.5,inHg
